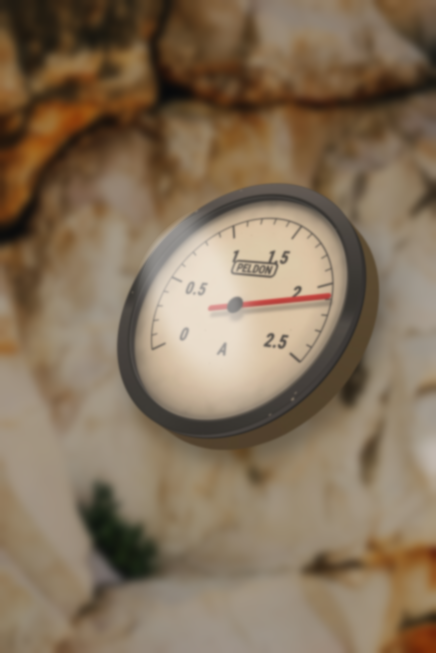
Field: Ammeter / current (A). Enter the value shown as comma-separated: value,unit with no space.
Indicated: 2.1,A
